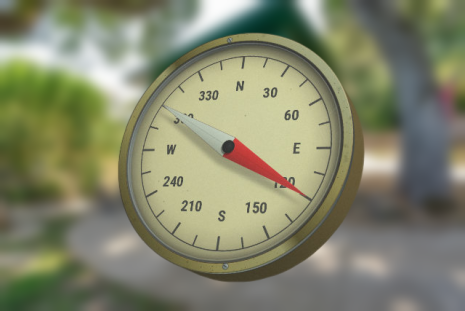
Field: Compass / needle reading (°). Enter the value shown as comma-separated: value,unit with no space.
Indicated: 120,°
